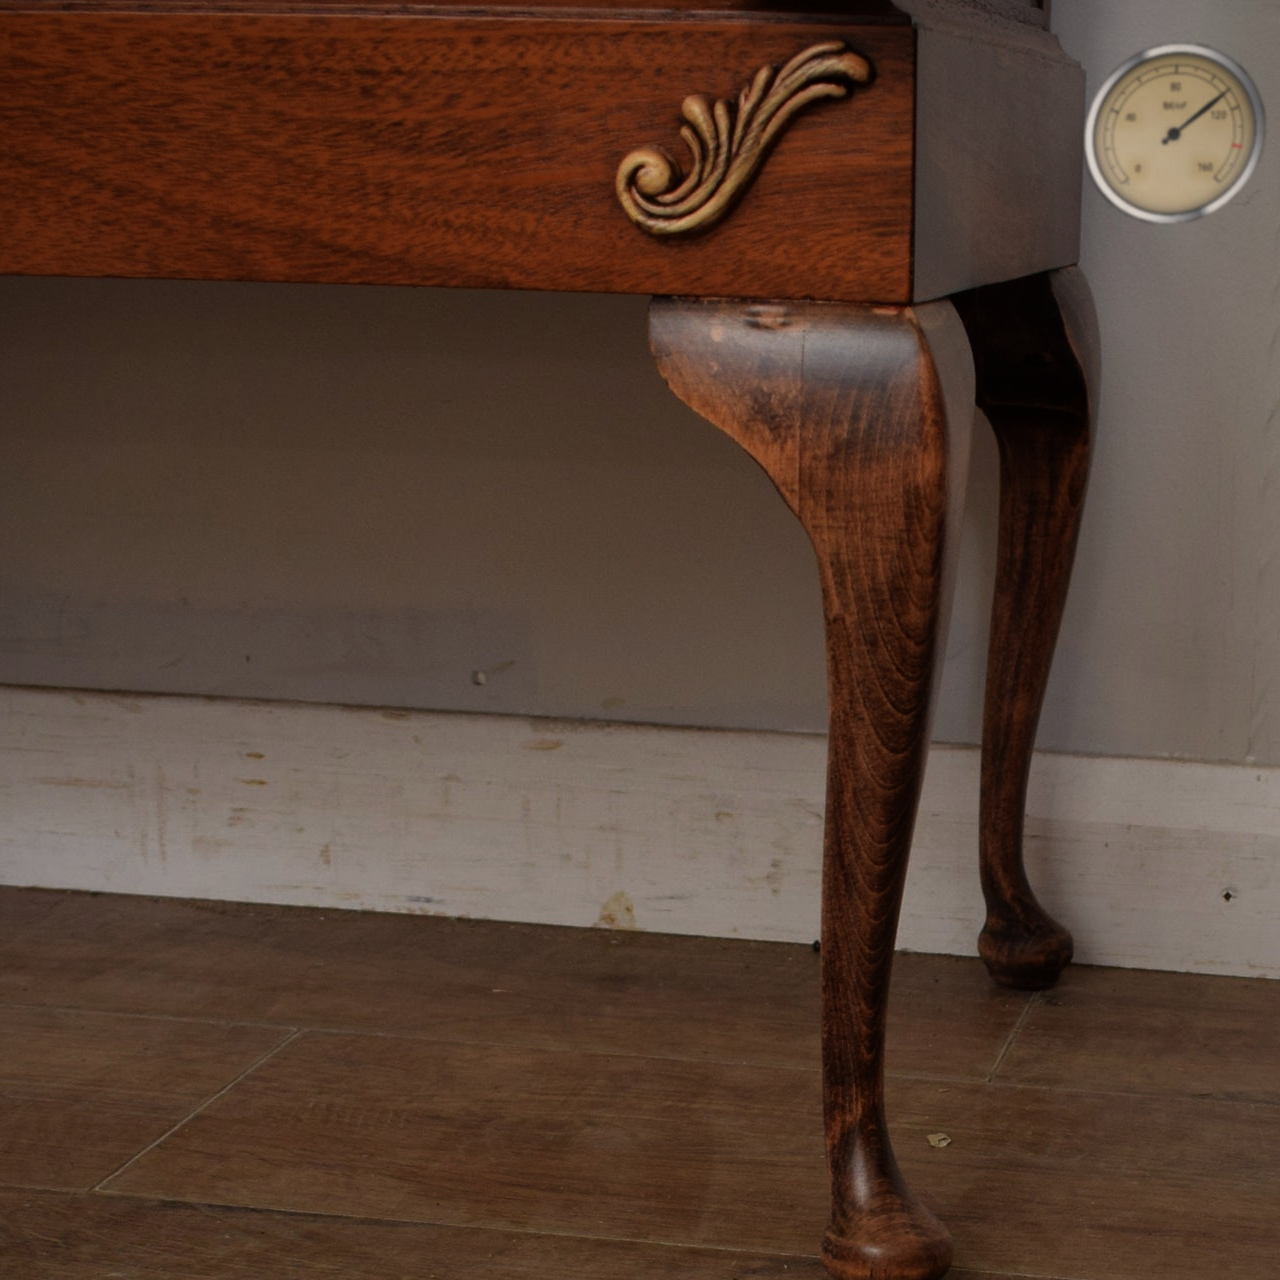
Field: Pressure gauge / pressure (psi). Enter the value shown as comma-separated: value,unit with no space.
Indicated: 110,psi
